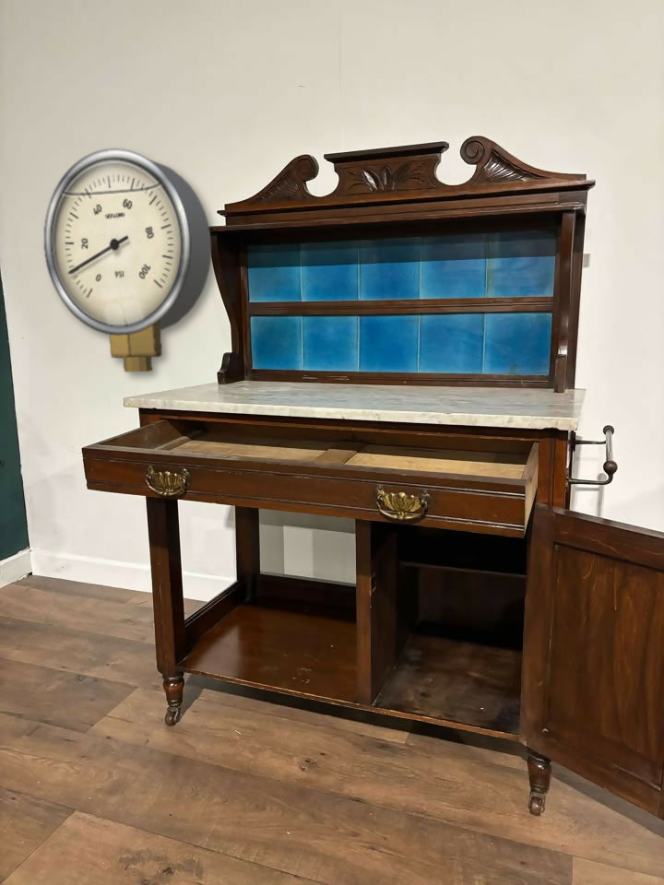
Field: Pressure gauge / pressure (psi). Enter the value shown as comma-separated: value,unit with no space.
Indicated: 10,psi
